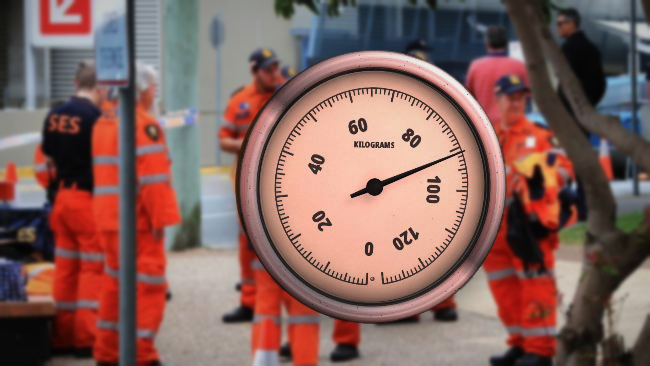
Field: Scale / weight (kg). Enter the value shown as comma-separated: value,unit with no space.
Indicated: 91,kg
